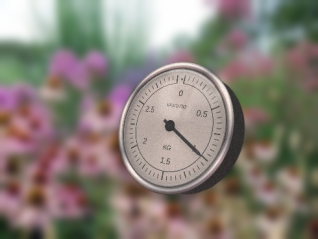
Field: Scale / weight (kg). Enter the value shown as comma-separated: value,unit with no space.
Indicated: 1,kg
